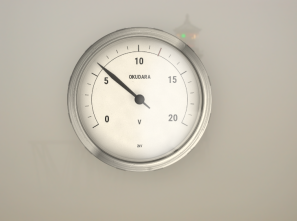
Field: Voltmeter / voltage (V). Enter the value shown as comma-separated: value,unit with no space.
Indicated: 6,V
